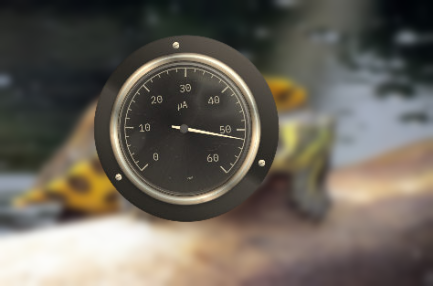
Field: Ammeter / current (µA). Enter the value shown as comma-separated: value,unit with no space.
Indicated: 52,µA
